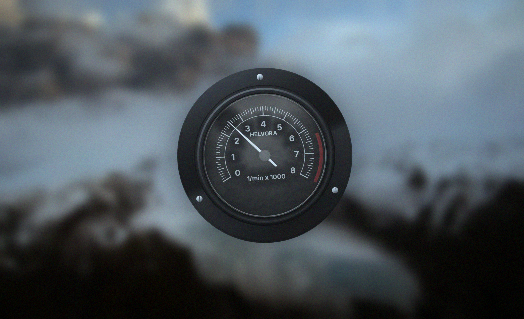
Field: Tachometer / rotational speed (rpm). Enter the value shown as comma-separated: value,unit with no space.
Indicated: 2500,rpm
